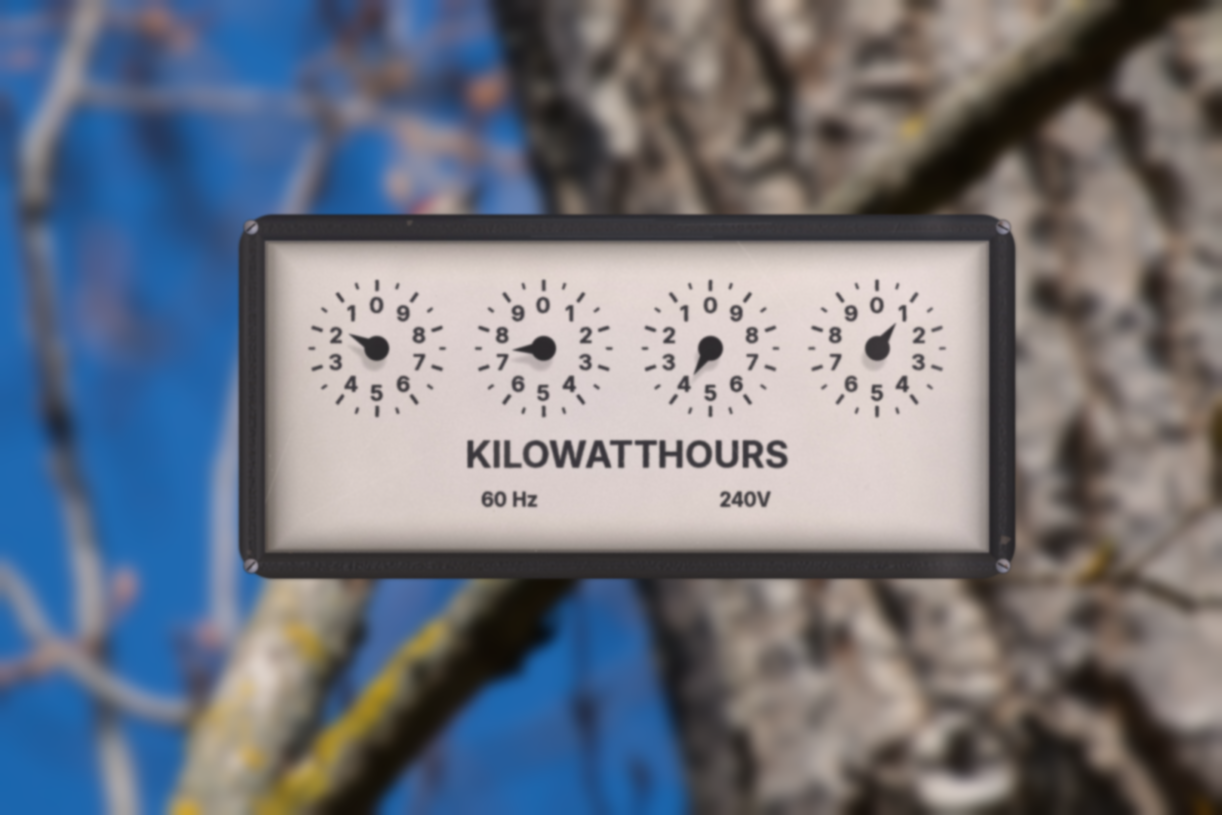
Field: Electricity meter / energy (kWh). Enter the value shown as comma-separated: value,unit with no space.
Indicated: 1741,kWh
